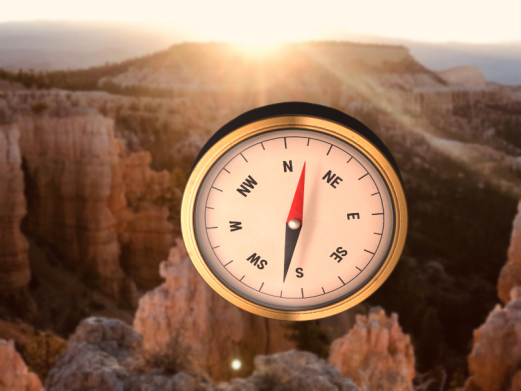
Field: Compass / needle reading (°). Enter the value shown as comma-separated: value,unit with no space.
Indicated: 15,°
